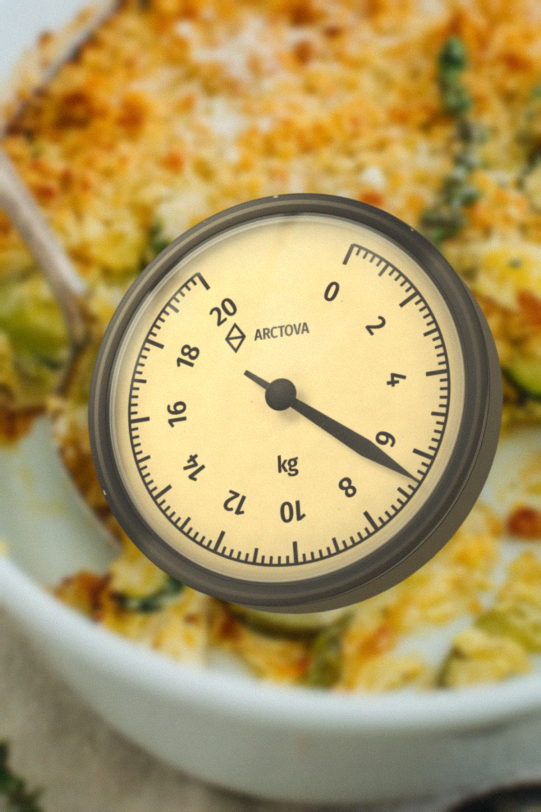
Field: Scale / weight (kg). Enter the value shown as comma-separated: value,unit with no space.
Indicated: 6.6,kg
